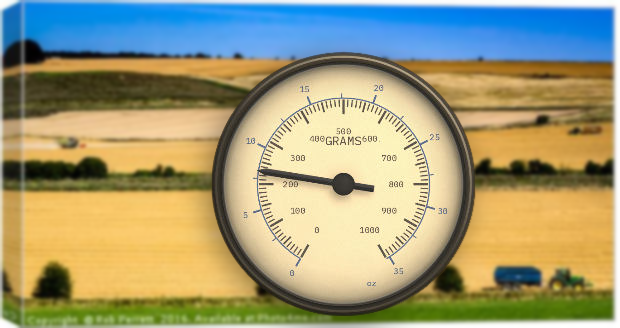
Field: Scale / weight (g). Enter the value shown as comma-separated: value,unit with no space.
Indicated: 230,g
